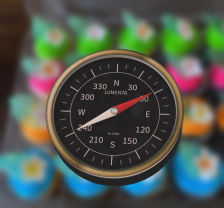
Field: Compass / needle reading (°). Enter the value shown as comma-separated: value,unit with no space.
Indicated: 60,°
